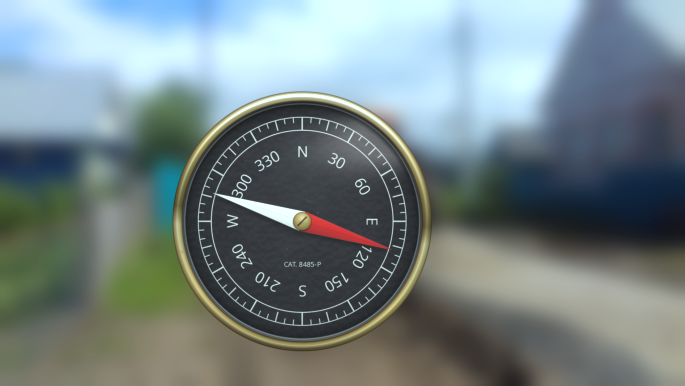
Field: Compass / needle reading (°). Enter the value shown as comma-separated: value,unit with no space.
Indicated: 107.5,°
